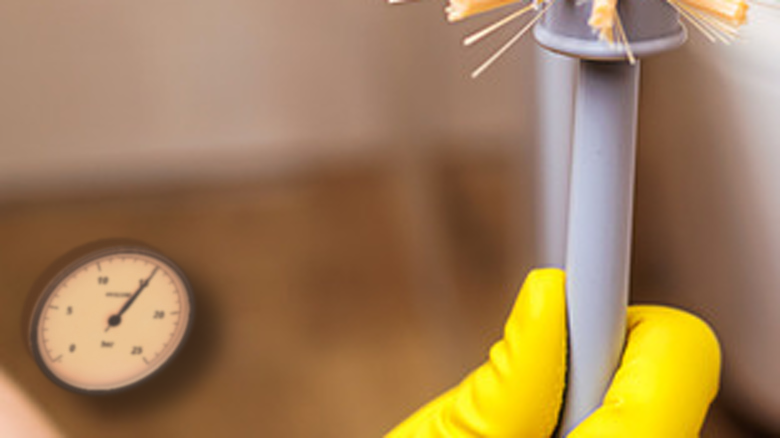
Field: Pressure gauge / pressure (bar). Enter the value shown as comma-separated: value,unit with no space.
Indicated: 15,bar
